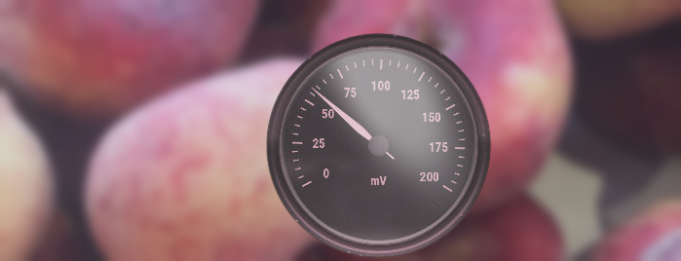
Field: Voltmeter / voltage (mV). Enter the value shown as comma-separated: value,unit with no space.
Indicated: 57.5,mV
